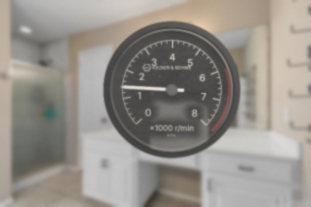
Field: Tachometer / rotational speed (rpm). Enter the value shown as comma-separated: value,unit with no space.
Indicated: 1400,rpm
